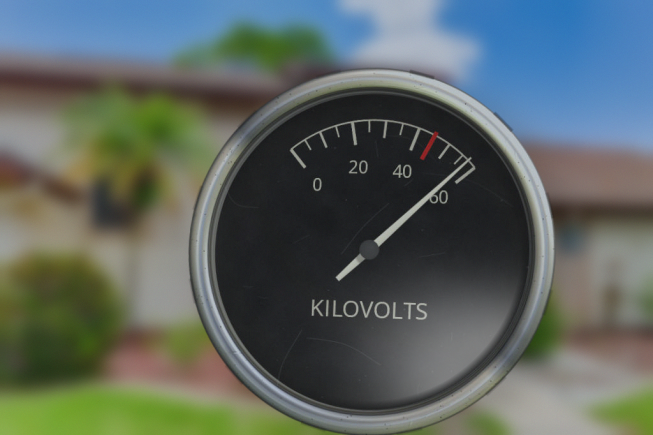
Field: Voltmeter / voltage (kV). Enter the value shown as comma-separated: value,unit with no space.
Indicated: 57.5,kV
